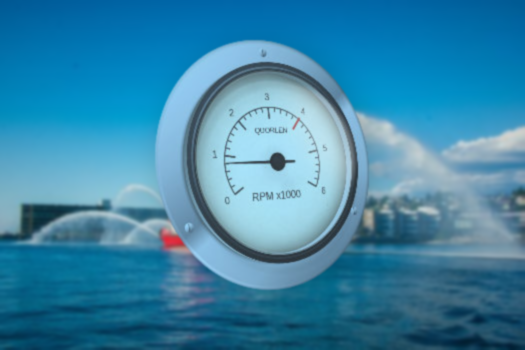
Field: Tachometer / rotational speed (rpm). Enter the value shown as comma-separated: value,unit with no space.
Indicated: 800,rpm
